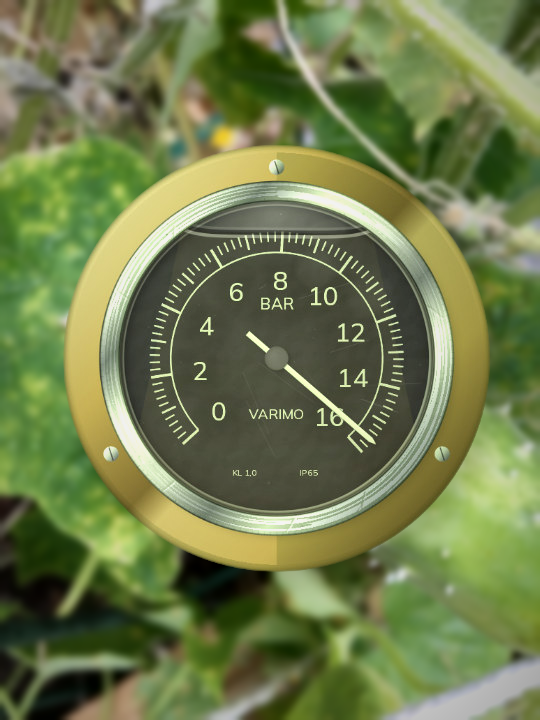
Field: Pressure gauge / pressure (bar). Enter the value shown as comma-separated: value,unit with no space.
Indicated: 15.6,bar
